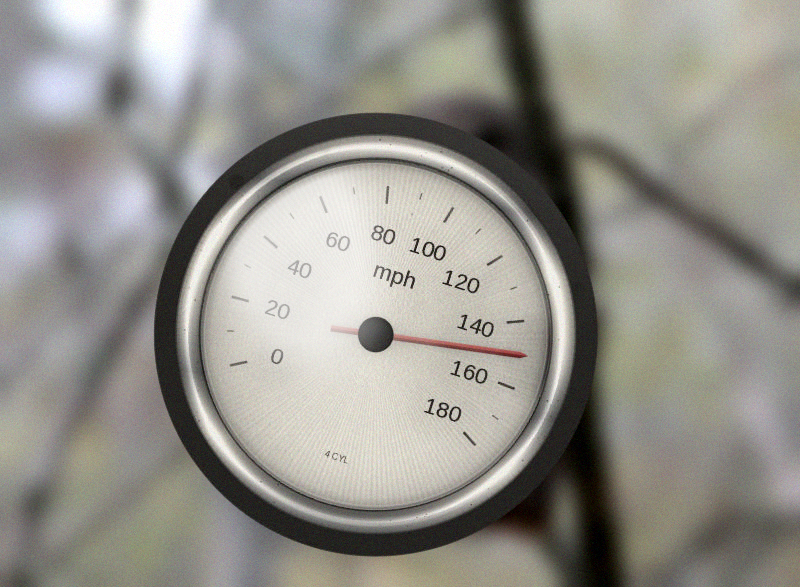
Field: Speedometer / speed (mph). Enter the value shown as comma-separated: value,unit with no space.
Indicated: 150,mph
